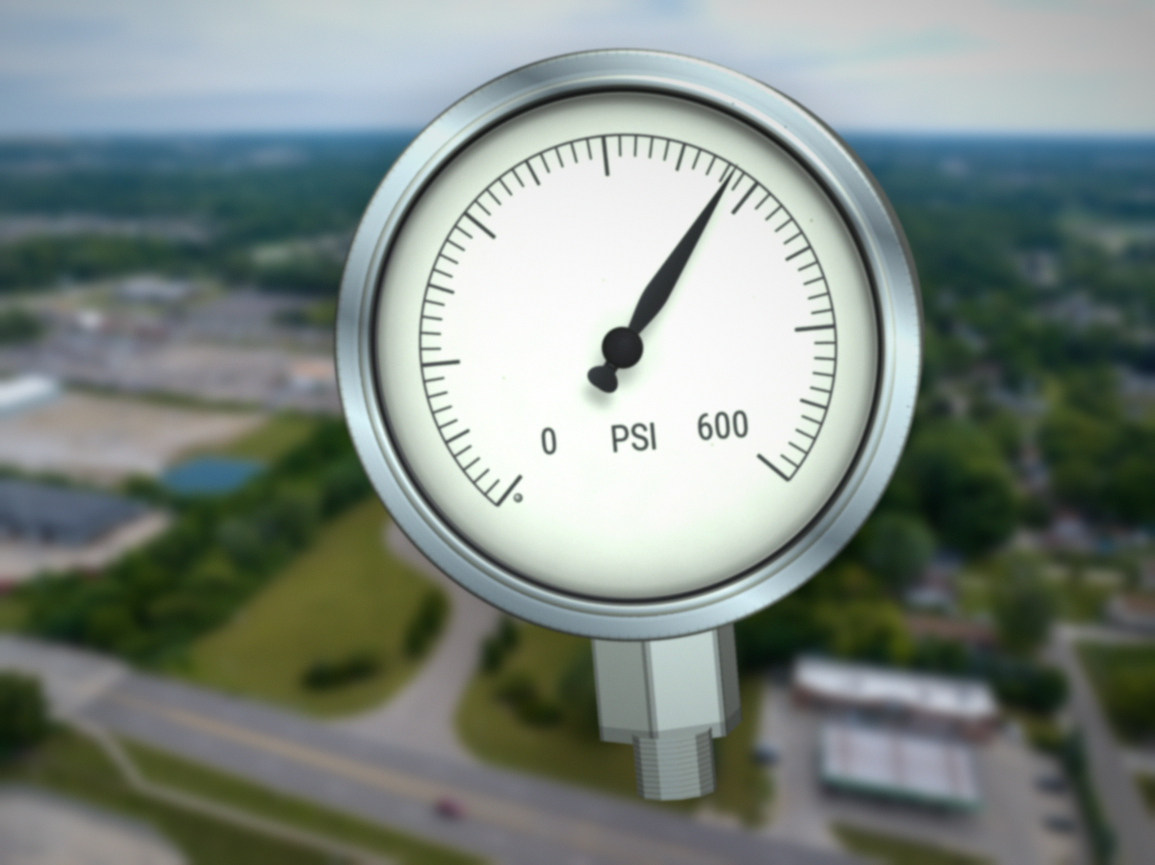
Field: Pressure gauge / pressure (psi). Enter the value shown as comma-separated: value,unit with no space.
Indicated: 385,psi
